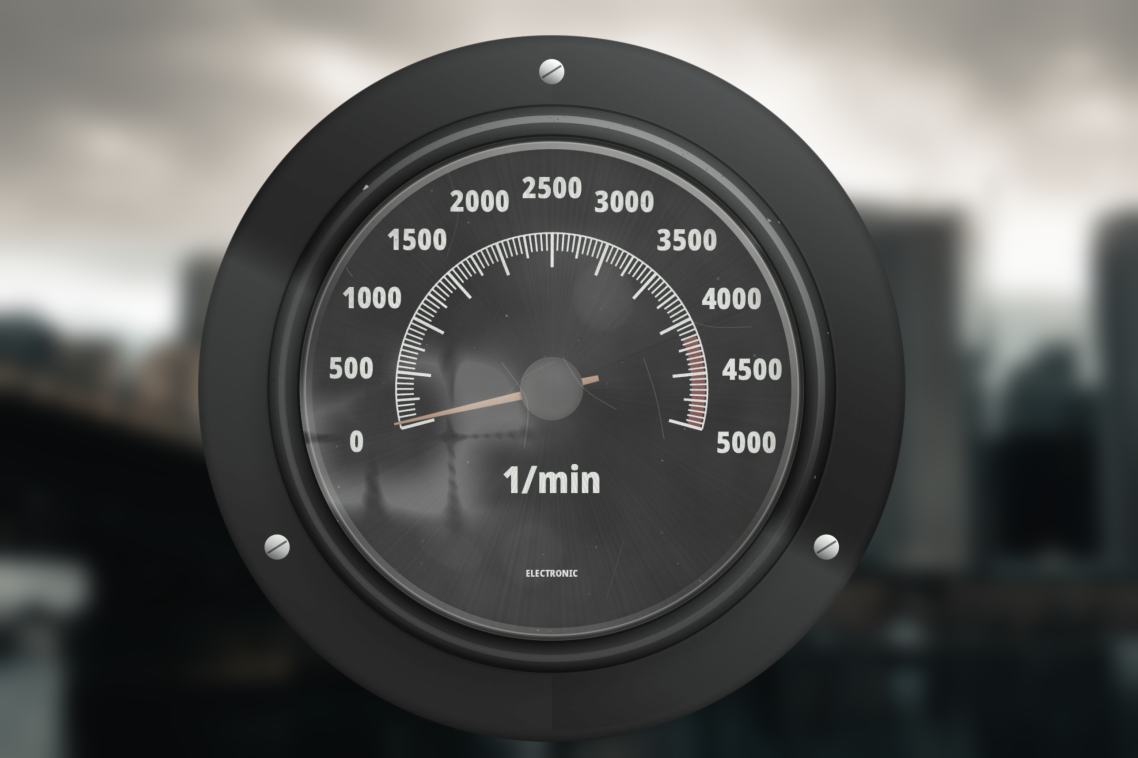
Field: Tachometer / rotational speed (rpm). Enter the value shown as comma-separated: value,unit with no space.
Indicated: 50,rpm
